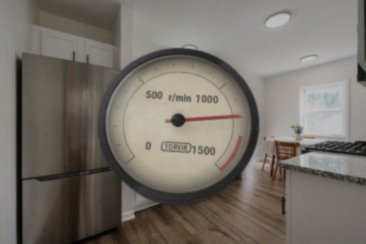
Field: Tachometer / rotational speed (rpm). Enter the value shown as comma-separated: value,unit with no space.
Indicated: 1200,rpm
